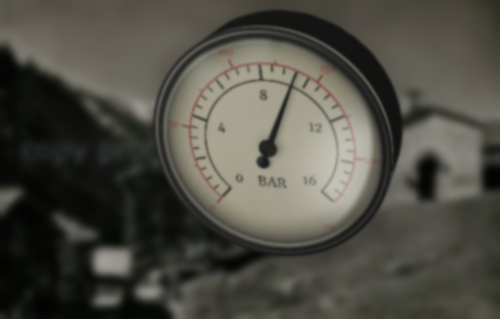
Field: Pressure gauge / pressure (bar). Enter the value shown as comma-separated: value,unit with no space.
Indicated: 9.5,bar
